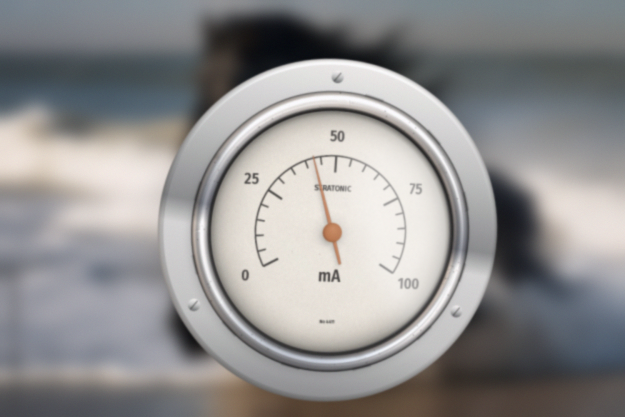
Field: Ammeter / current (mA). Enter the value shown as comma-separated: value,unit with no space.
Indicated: 42.5,mA
